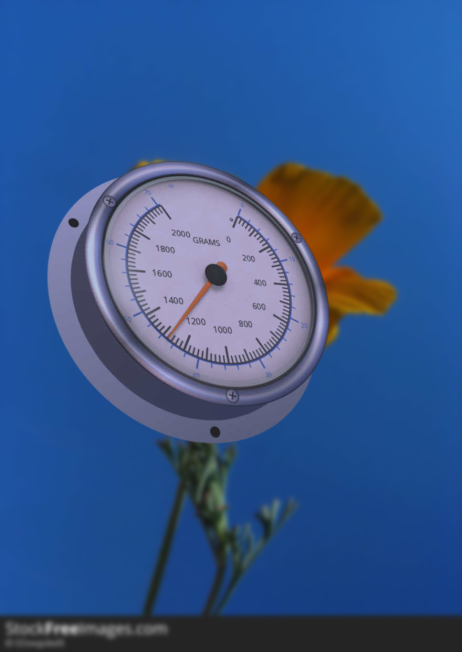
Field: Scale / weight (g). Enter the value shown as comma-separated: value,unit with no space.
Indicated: 1280,g
